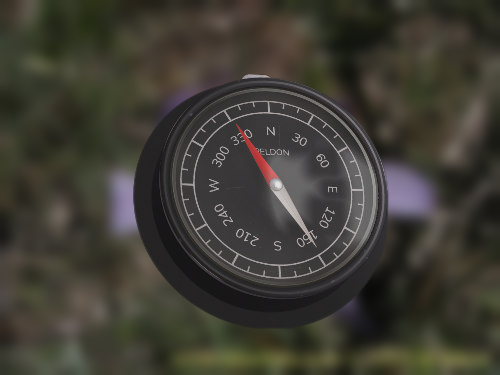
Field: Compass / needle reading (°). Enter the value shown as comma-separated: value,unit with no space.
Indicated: 330,°
